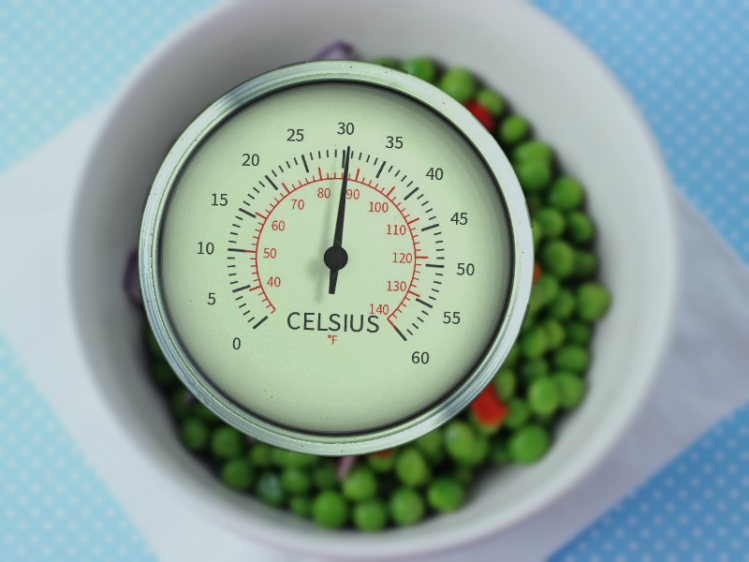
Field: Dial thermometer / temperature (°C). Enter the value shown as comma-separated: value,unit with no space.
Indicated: 30.5,°C
